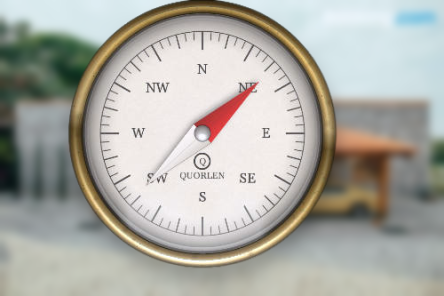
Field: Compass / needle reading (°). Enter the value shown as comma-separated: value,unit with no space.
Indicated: 47.5,°
